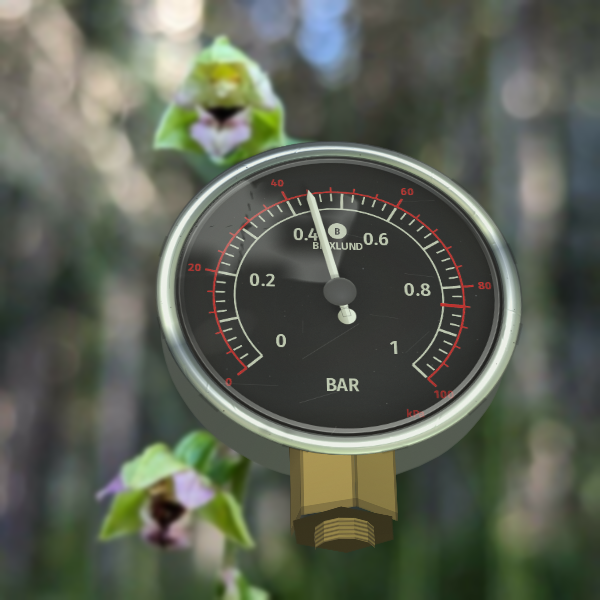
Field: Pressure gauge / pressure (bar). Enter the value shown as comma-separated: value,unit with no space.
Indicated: 0.44,bar
